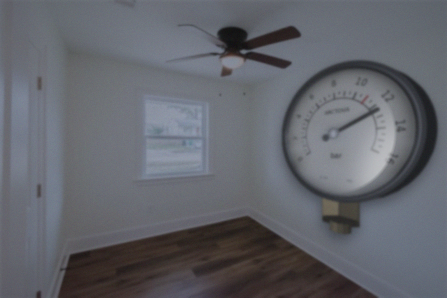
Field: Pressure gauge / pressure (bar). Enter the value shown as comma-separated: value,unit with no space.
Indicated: 12.5,bar
